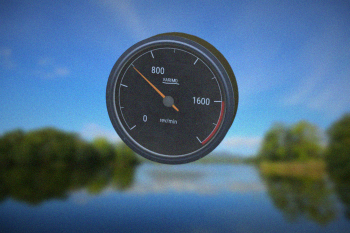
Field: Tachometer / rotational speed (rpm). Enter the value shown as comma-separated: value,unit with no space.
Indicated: 600,rpm
